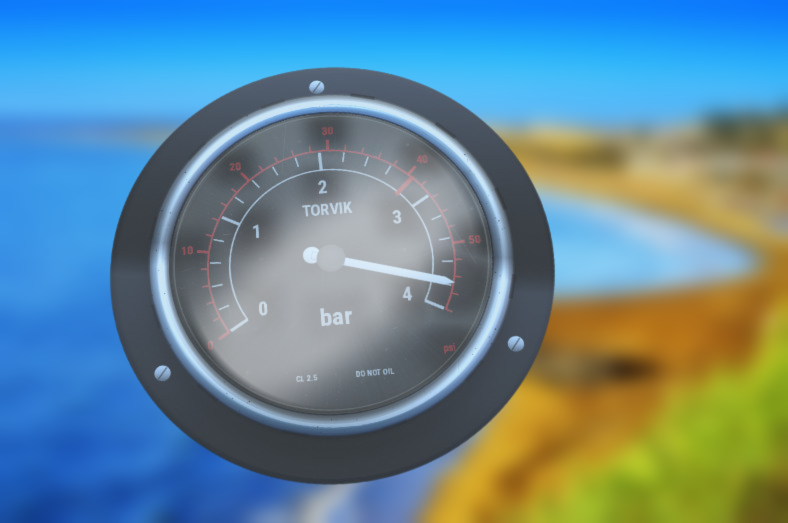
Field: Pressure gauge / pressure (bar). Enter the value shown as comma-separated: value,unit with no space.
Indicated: 3.8,bar
